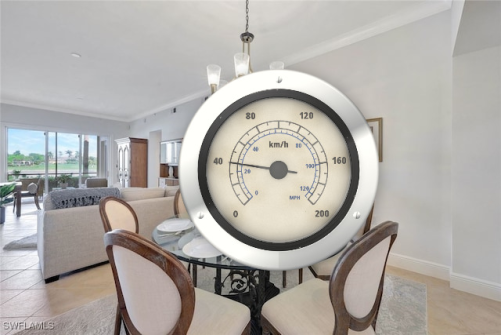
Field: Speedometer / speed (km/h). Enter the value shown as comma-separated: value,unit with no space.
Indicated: 40,km/h
